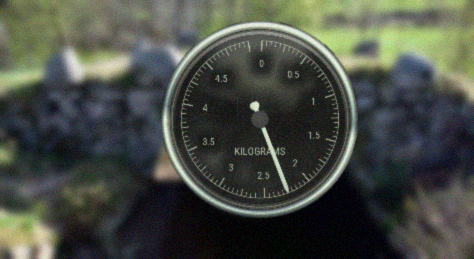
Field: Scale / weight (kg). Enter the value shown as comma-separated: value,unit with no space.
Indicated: 2.25,kg
